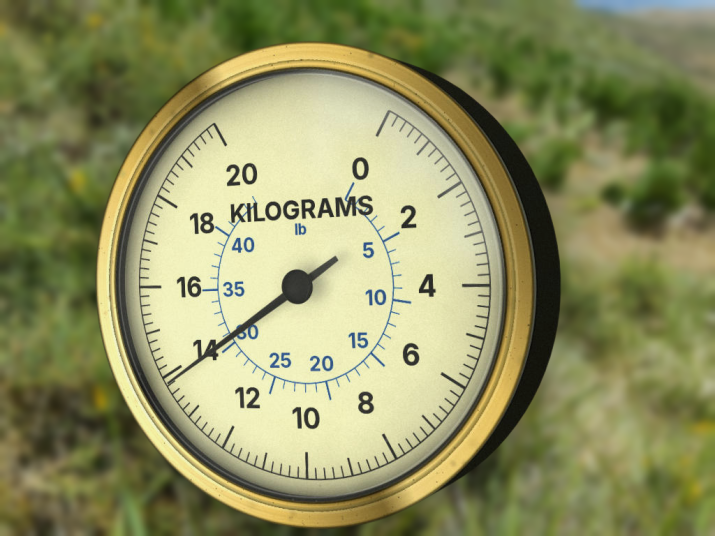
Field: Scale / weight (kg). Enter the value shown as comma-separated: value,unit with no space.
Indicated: 13.8,kg
